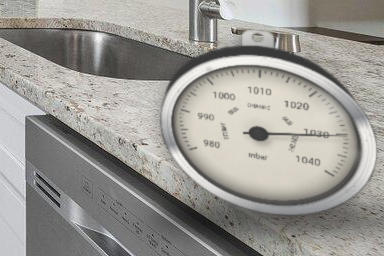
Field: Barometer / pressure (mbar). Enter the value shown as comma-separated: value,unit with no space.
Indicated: 1030,mbar
